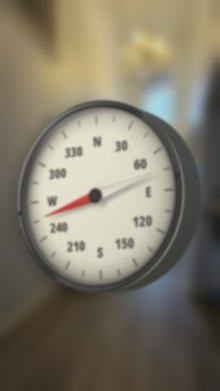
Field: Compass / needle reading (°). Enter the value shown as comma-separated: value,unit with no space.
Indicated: 255,°
